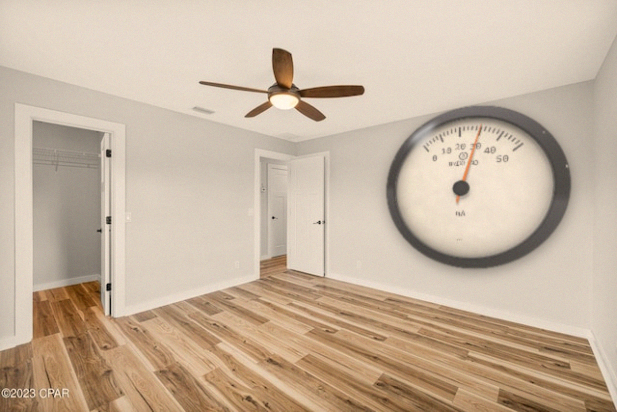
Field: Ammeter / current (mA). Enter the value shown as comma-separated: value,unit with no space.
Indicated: 30,mA
